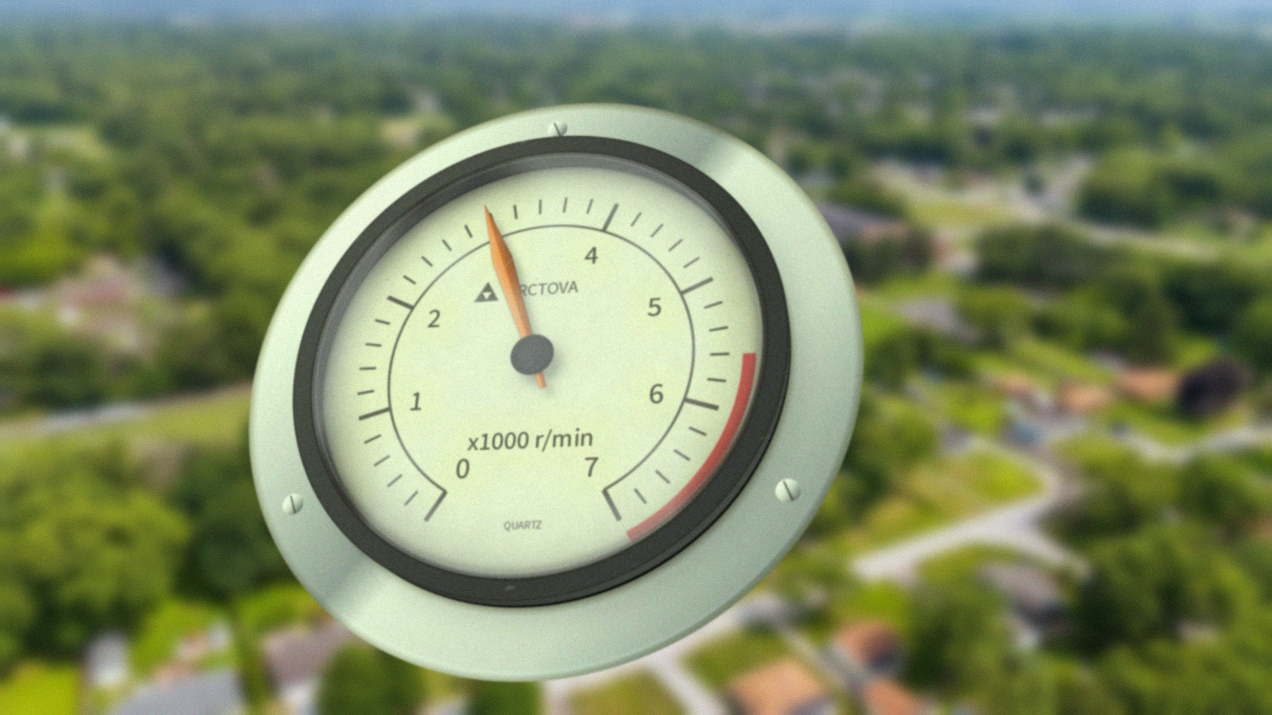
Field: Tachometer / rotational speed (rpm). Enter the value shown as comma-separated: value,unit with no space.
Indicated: 3000,rpm
